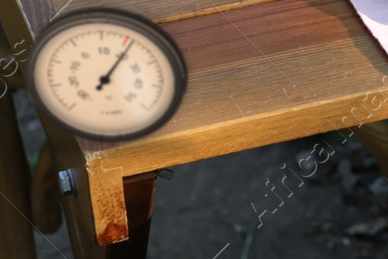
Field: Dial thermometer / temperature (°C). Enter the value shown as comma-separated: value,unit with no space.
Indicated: 20,°C
